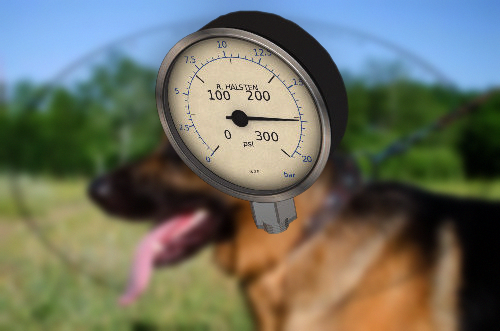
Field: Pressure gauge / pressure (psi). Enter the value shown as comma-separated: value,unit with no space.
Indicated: 250,psi
